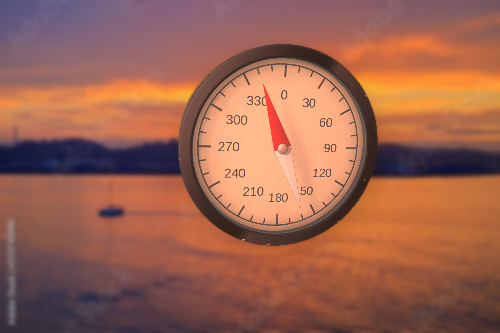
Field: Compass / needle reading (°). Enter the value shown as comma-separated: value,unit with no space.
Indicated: 340,°
